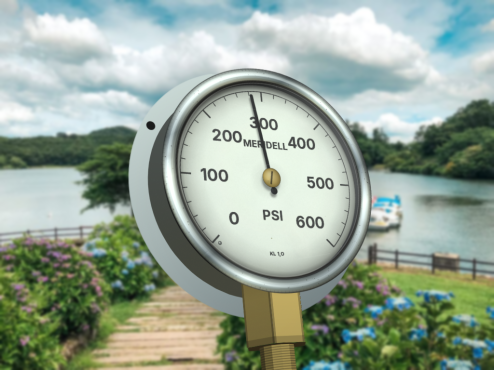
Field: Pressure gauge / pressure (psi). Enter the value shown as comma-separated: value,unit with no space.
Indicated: 280,psi
